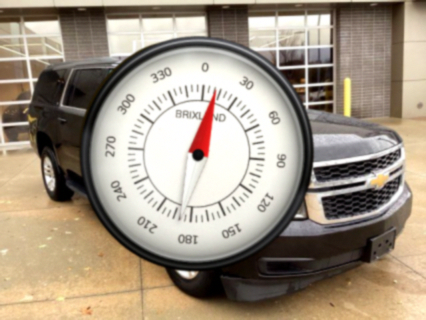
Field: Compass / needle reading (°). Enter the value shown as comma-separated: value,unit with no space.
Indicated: 10,°
